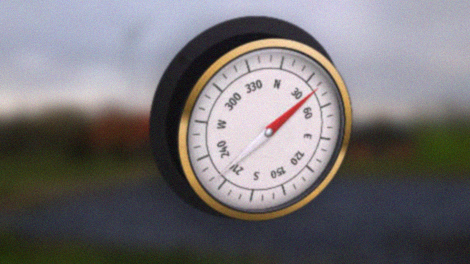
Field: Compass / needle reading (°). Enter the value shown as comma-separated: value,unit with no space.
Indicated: 40,°
